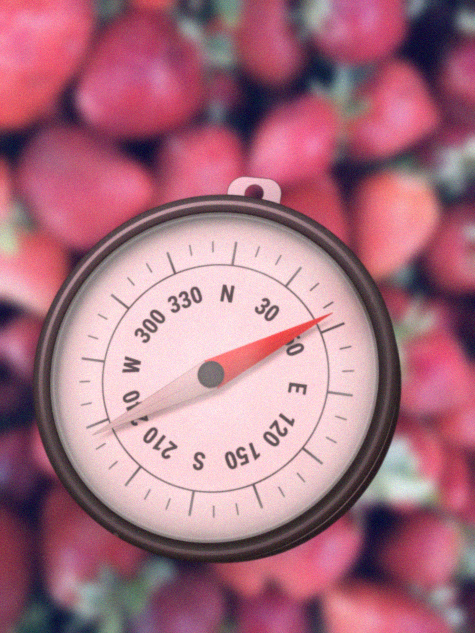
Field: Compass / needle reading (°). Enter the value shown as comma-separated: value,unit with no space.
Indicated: 55,°
